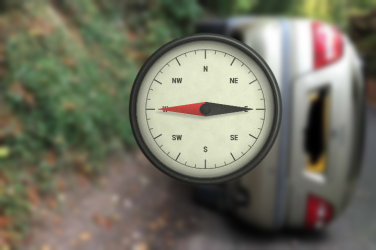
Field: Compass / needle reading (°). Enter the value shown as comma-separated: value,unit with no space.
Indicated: 270,°
